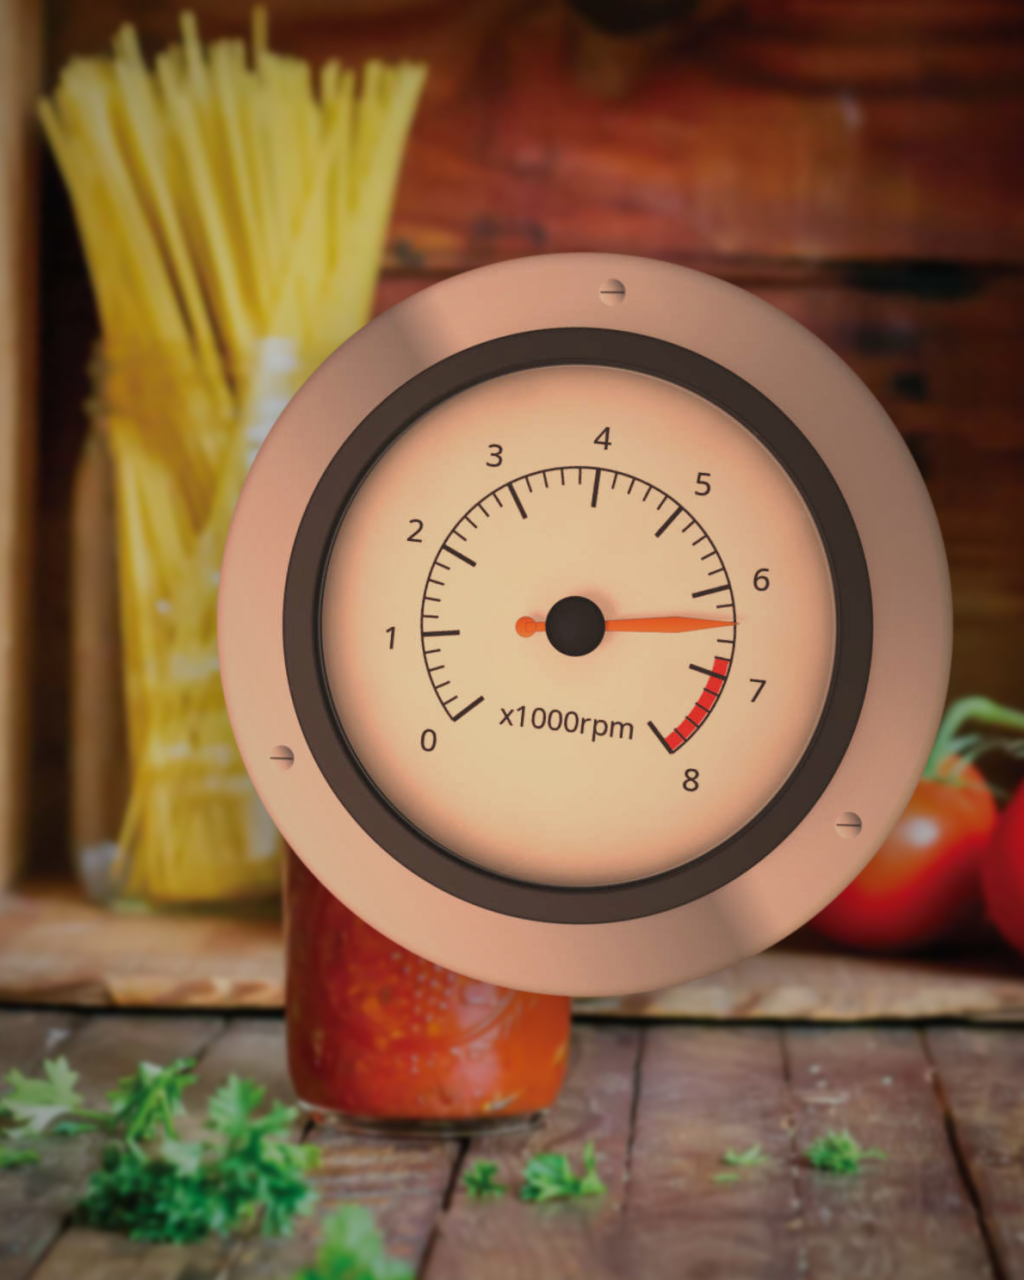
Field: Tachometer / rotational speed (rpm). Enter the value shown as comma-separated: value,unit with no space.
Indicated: 6400,rpm
